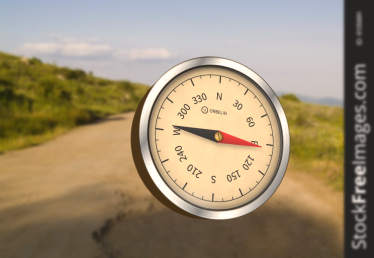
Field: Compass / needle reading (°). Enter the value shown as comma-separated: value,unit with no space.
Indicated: 95,°
